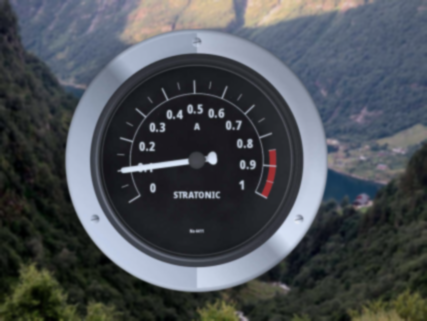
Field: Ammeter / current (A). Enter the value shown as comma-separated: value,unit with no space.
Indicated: 0.1,A
